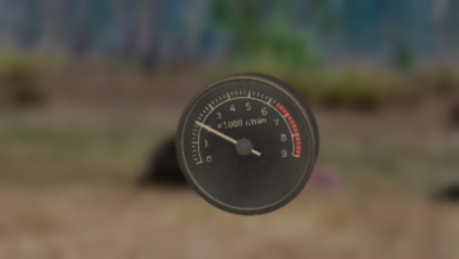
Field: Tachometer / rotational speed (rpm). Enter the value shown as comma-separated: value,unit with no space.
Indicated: 2000,rpm
